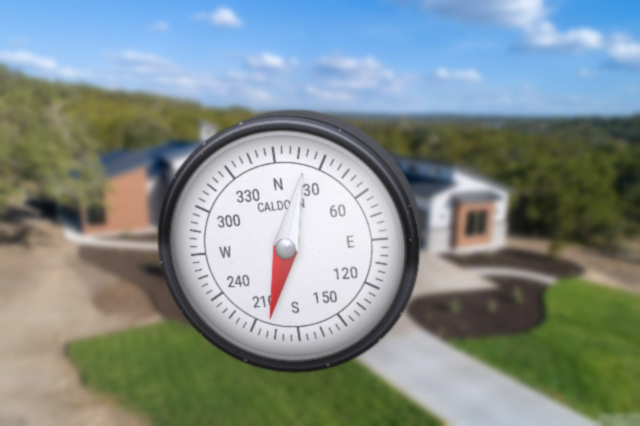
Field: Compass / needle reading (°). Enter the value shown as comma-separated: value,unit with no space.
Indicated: 200,°
